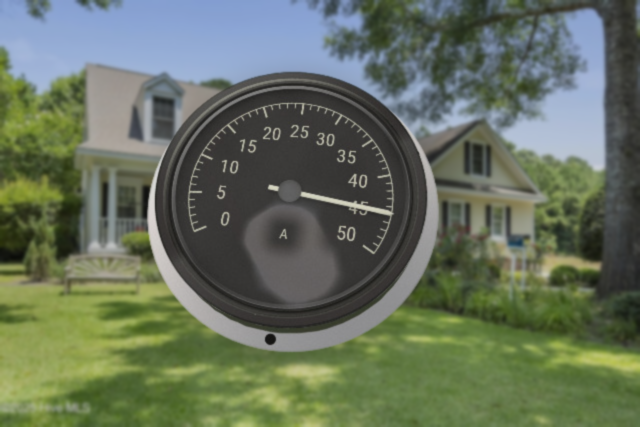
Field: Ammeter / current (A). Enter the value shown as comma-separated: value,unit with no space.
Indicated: 45,A
